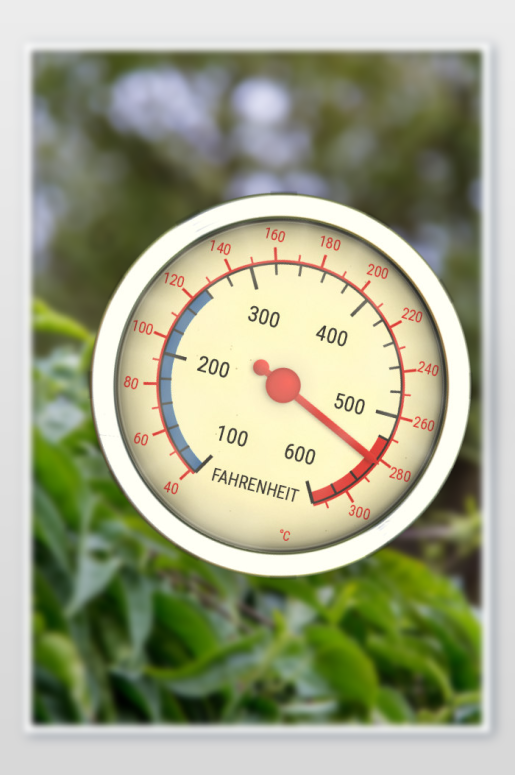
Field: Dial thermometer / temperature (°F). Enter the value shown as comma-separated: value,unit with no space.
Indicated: 540,°F
